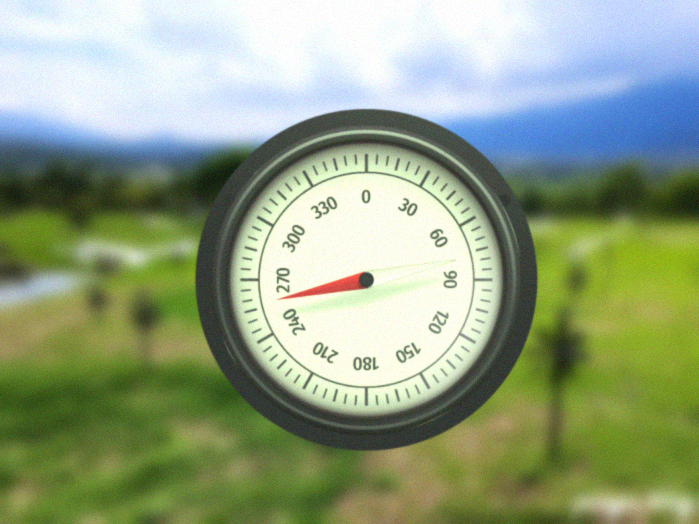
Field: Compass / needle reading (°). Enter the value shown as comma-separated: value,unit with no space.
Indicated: 257.5,°
